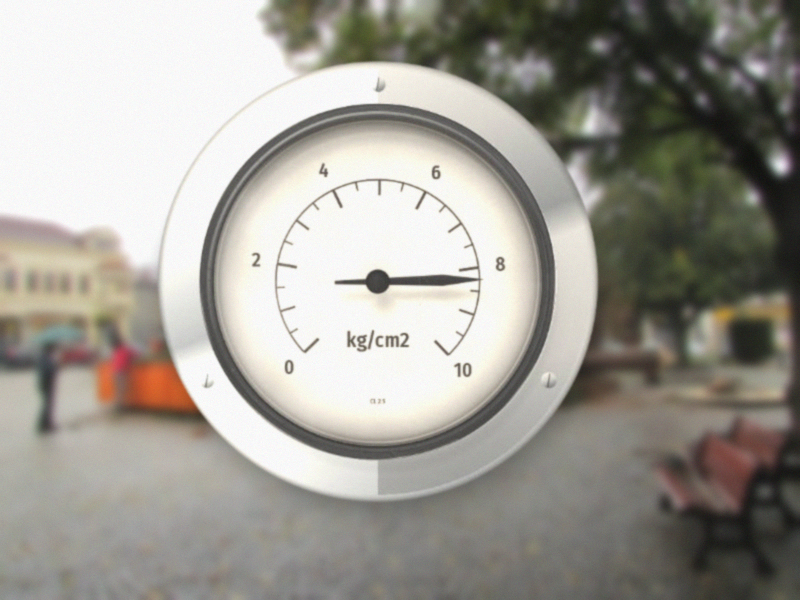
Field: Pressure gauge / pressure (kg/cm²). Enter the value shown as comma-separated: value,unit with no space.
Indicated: 8.25,kg/cm²
